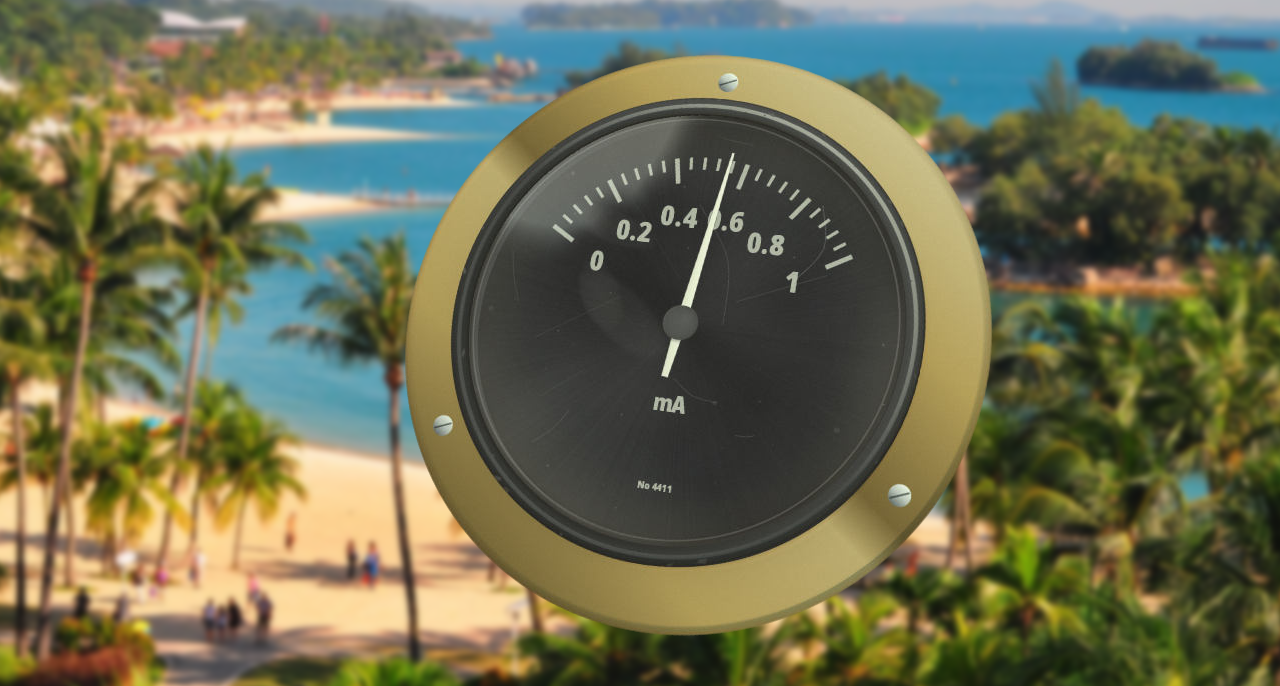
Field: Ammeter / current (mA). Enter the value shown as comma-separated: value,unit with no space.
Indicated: 0.56,mA
